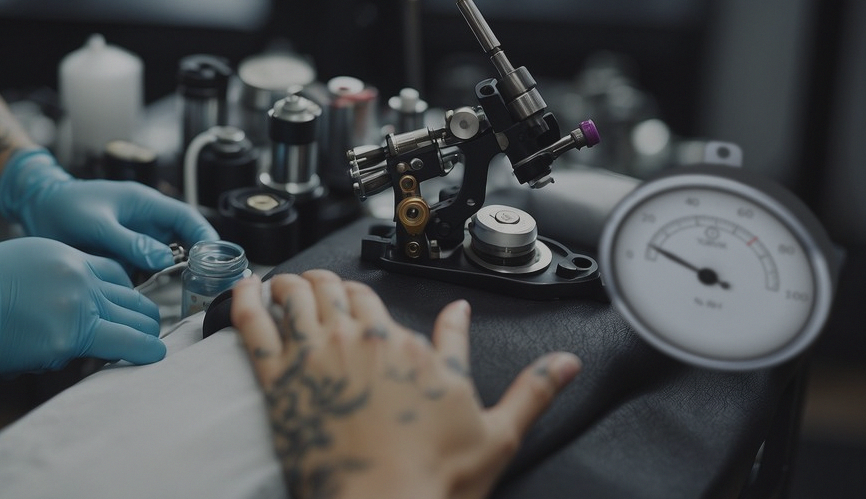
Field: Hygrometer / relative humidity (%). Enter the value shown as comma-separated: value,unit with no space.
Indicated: 10,%
